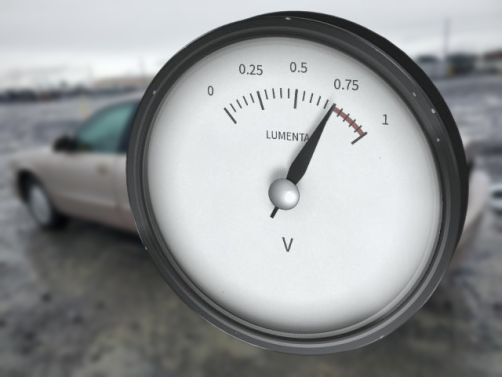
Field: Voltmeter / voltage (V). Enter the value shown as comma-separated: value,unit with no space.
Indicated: 0.75,V
